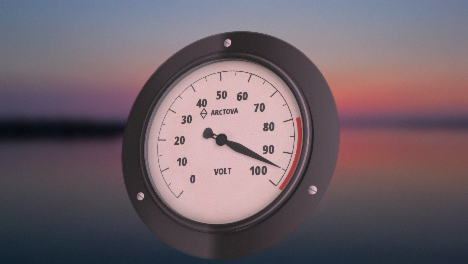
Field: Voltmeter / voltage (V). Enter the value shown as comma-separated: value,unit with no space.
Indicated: 95,V
